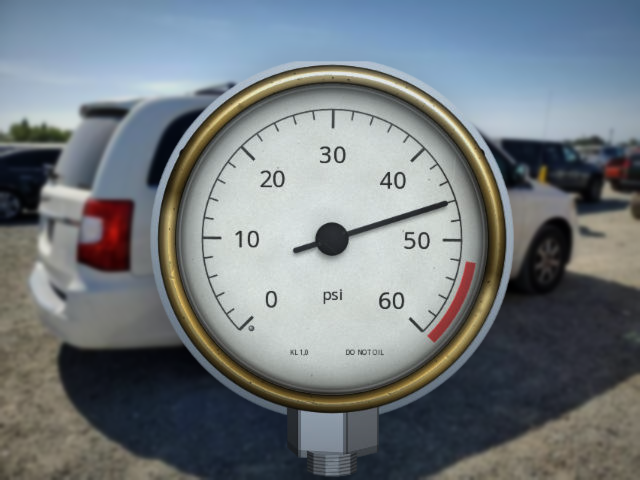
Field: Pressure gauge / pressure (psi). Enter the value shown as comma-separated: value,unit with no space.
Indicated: 46,psi
